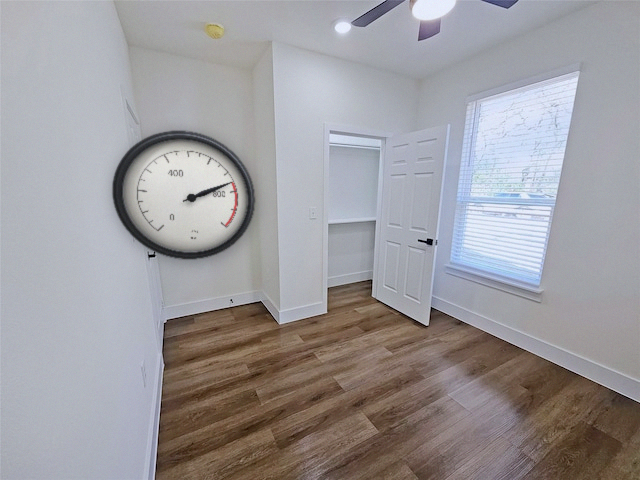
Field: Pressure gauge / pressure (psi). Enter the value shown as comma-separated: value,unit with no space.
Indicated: 750,psi
